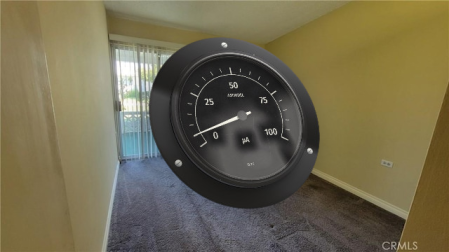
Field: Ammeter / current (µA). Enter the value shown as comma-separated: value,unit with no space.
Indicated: 5,µA
